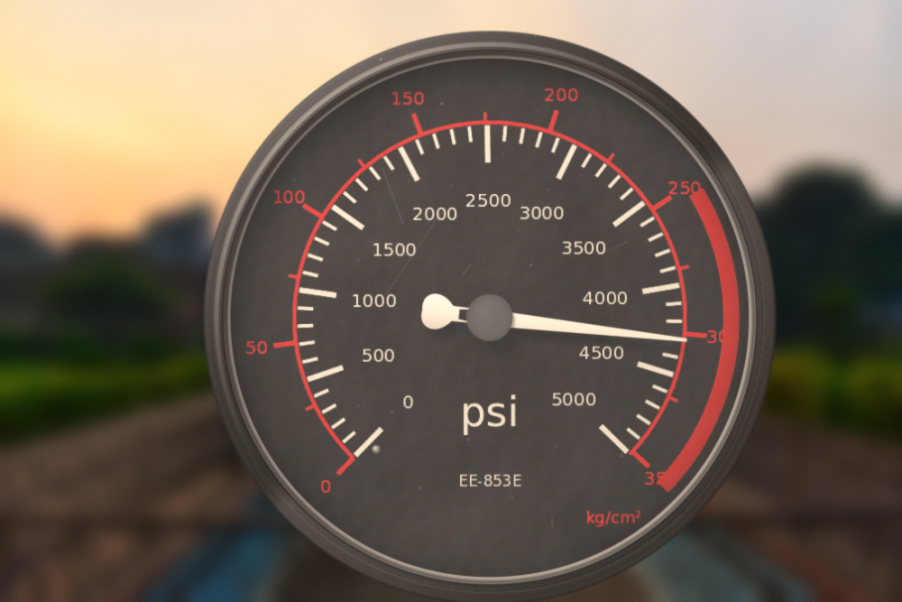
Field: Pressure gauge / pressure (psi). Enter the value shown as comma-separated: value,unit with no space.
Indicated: 4300,psi
